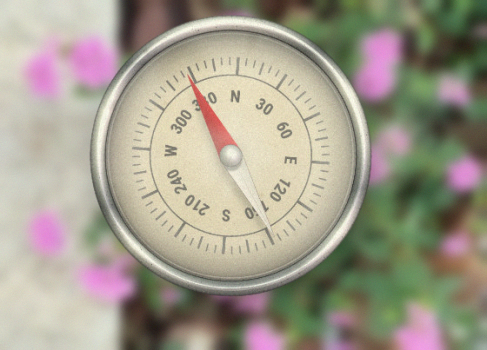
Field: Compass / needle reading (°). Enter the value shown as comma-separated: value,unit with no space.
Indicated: 327.5,°
